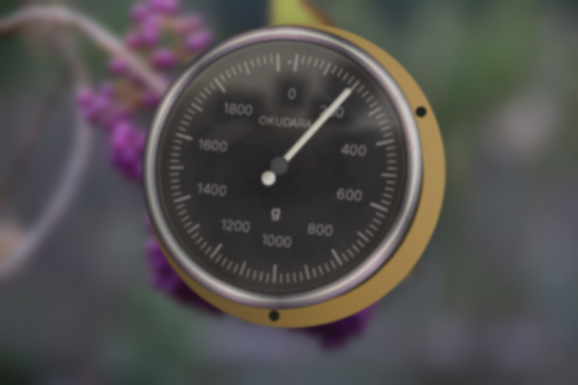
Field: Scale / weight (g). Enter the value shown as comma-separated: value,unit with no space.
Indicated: 200,g
